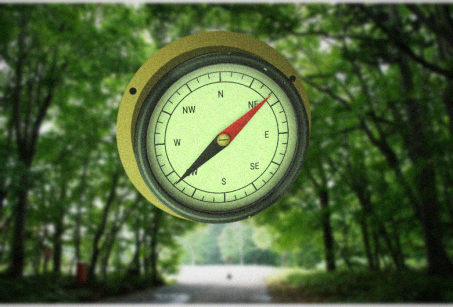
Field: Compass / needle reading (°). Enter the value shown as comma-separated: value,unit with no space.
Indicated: 50,°
